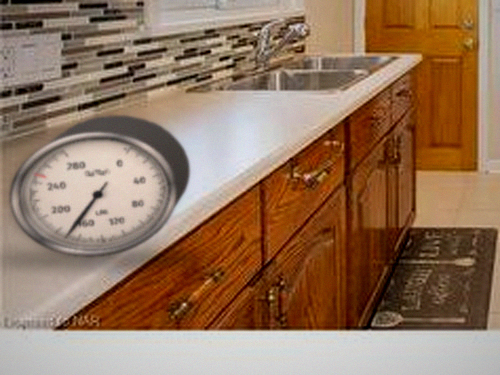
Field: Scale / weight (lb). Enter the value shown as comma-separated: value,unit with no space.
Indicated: 170,lb
